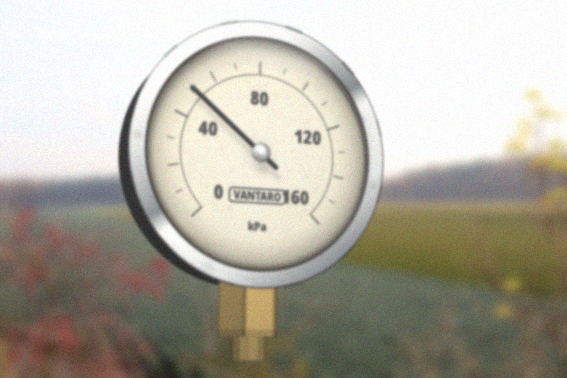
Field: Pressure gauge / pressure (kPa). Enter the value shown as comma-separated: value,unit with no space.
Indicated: 50,kPa
